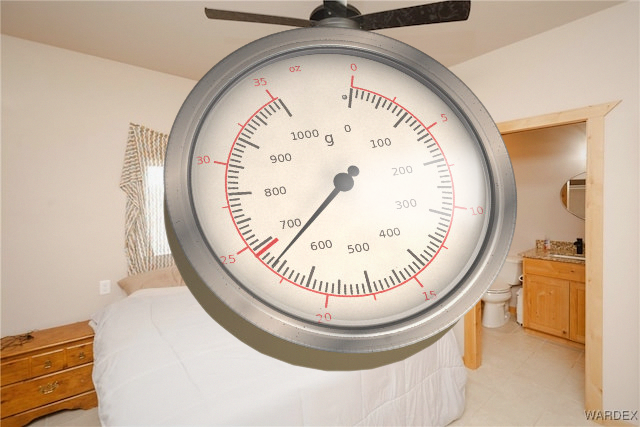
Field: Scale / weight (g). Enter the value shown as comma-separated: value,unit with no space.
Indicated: 660,g
